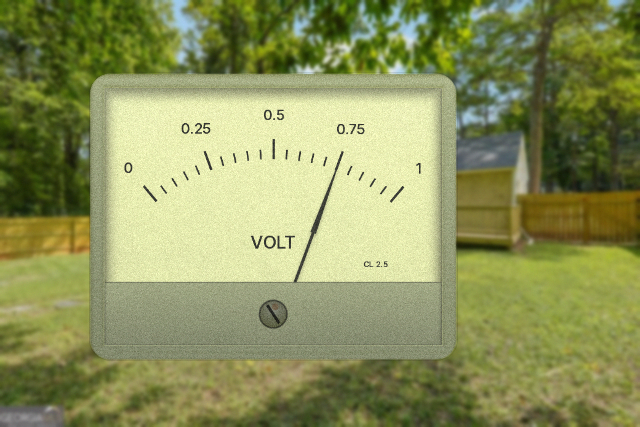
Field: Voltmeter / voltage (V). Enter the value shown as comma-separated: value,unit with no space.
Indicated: 0.75,V
